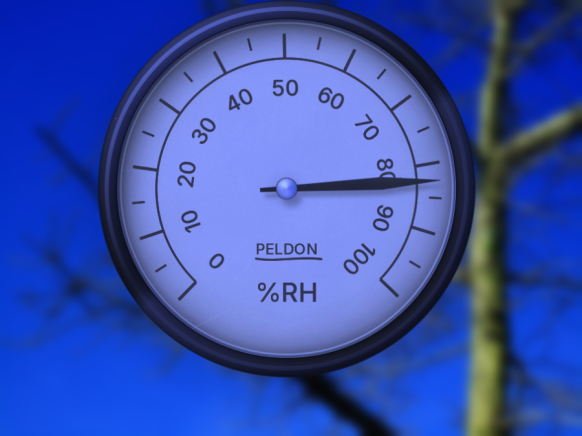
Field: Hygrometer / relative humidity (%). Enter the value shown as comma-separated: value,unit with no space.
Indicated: 82.5,%
